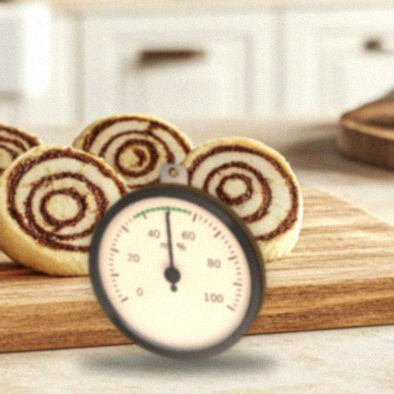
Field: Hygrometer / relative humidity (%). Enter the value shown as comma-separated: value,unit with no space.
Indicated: 50,%
